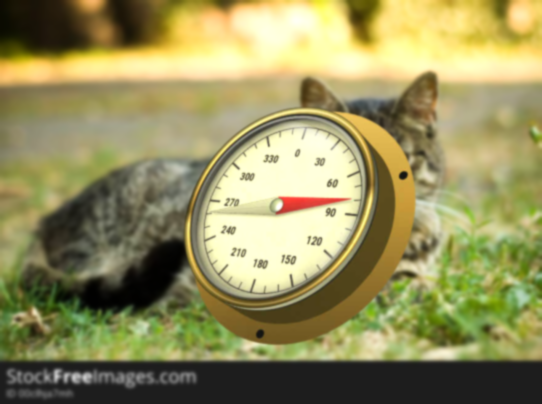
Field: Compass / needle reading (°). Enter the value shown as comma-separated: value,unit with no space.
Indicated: 80,°
